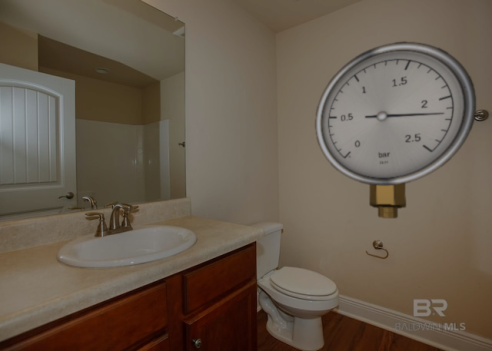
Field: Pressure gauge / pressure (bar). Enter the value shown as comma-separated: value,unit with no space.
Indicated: 2.15,bar
